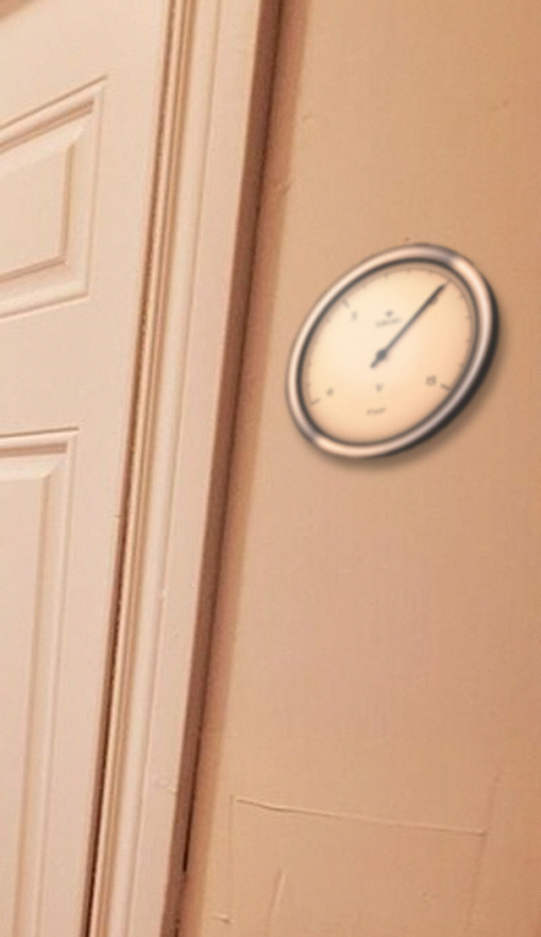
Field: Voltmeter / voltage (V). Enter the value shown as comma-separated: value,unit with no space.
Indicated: 10,V
